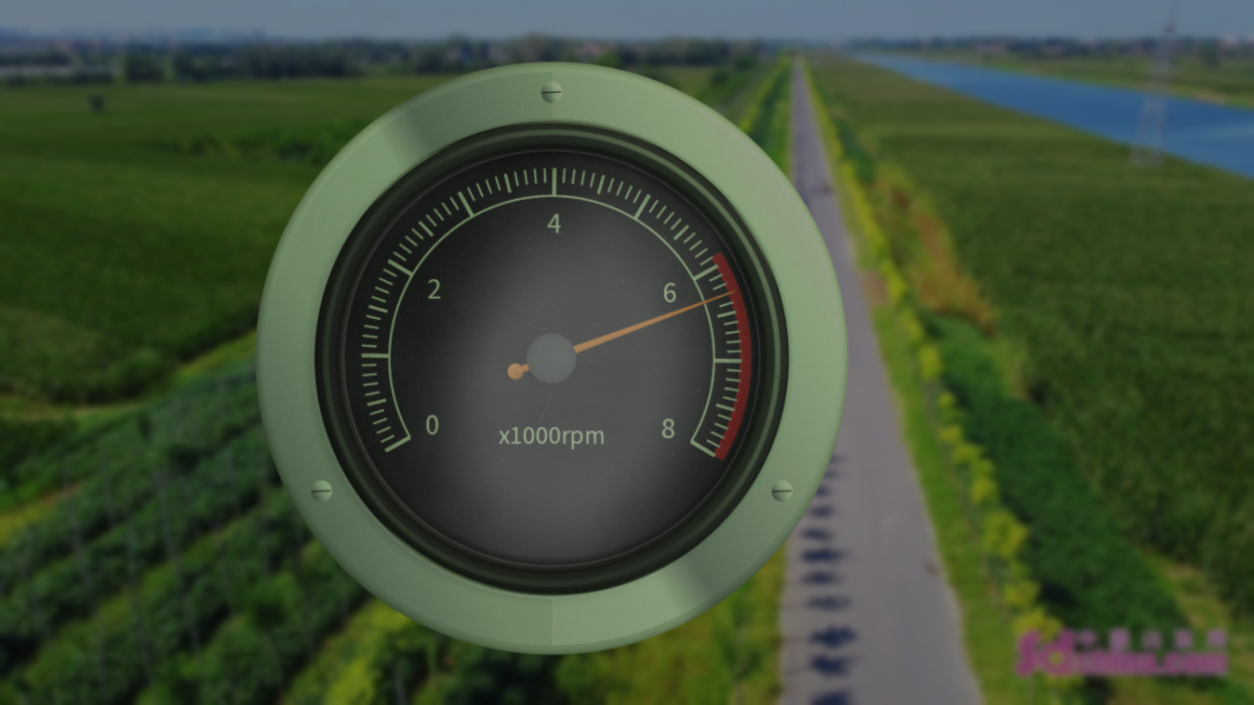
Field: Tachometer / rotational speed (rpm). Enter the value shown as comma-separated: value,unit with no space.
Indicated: 6300,rpm
